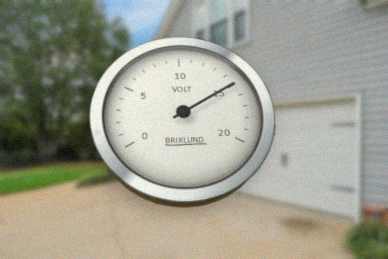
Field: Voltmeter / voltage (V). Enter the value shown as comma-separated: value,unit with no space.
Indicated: 15,V
